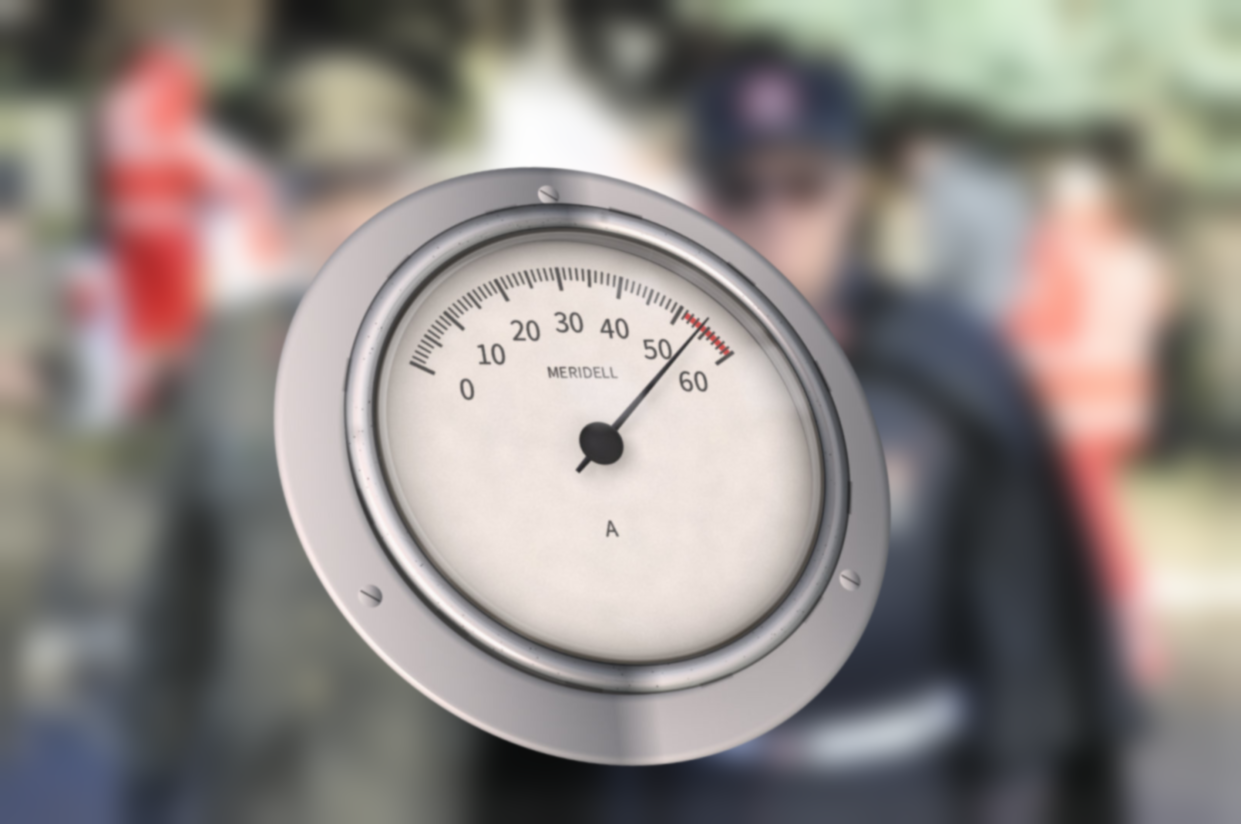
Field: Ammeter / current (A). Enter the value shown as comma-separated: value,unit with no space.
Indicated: 54,A
